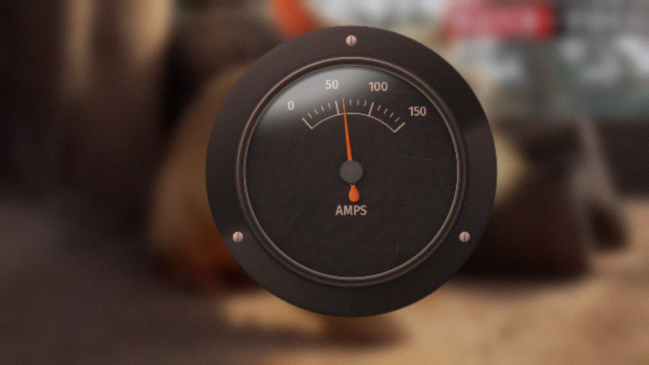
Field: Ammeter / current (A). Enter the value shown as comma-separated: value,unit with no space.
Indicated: 60,A
